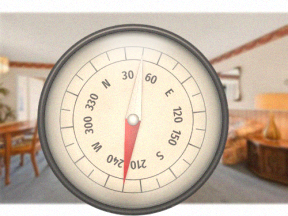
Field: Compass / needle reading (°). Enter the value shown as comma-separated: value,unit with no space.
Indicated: 225,°
